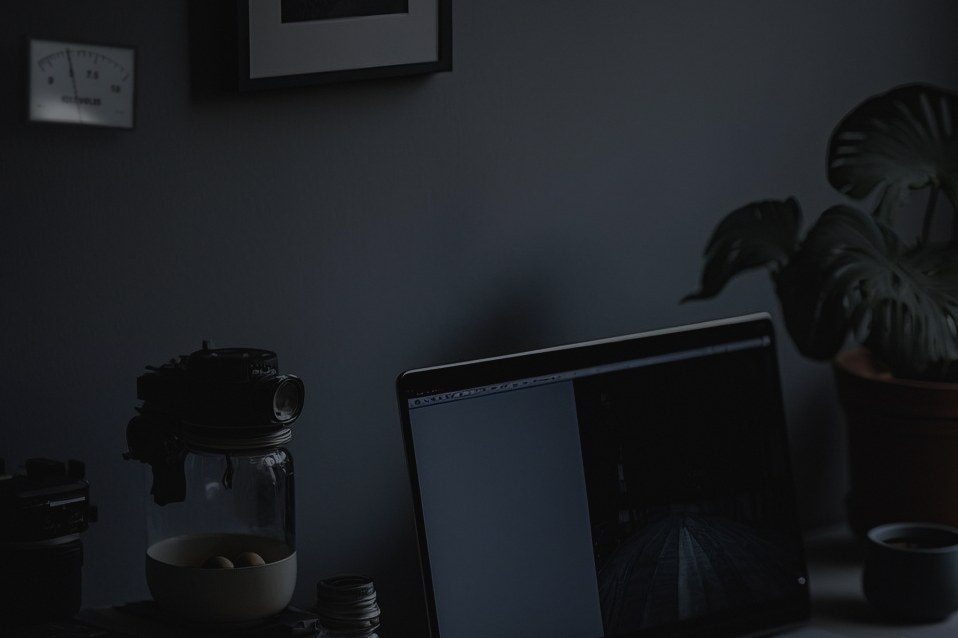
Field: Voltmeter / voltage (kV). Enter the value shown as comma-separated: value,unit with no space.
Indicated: 5,kV
